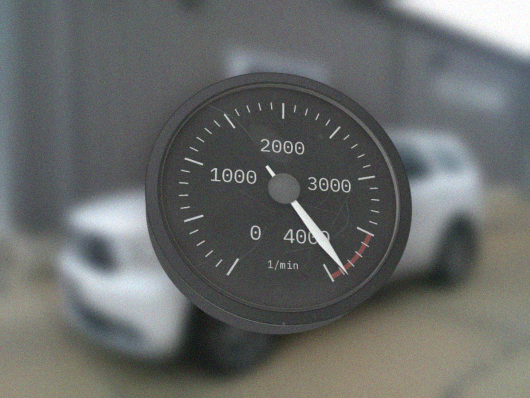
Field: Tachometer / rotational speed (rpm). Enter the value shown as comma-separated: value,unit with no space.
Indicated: 3900,rpm
